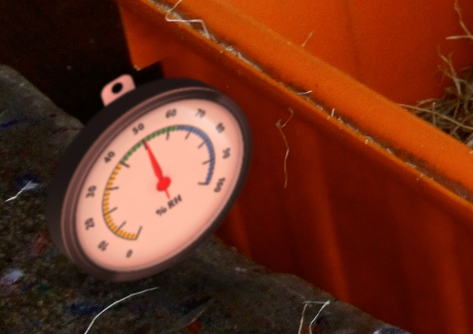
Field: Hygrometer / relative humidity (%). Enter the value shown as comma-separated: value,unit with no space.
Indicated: 50,%
